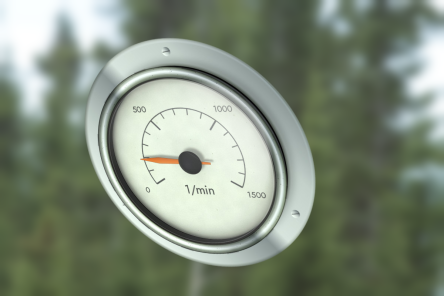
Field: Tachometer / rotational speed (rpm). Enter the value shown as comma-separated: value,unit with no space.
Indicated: 200,rpm
